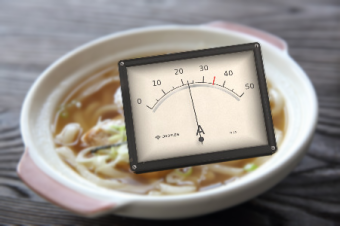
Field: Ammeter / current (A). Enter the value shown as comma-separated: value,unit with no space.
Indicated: 22.5,A
